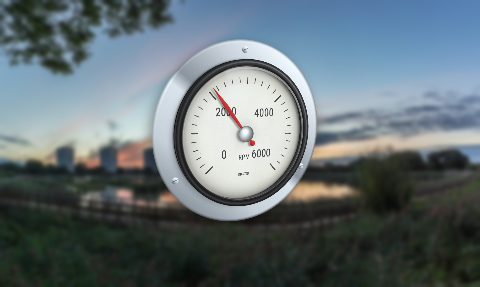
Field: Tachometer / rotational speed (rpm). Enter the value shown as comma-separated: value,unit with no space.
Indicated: 2100,rpm
